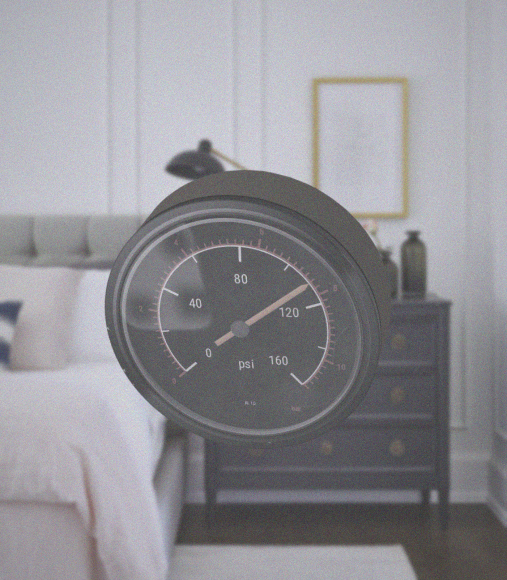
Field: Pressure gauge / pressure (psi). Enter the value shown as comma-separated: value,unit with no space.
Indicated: 110,psi
